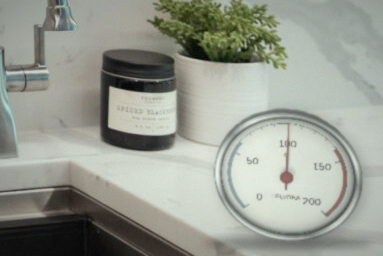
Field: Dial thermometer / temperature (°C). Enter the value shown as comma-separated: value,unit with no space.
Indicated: 100,°C
